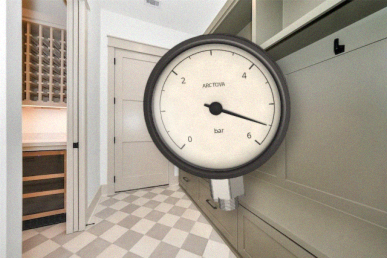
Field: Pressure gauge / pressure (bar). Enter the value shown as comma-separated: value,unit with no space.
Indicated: 5.5,bar
